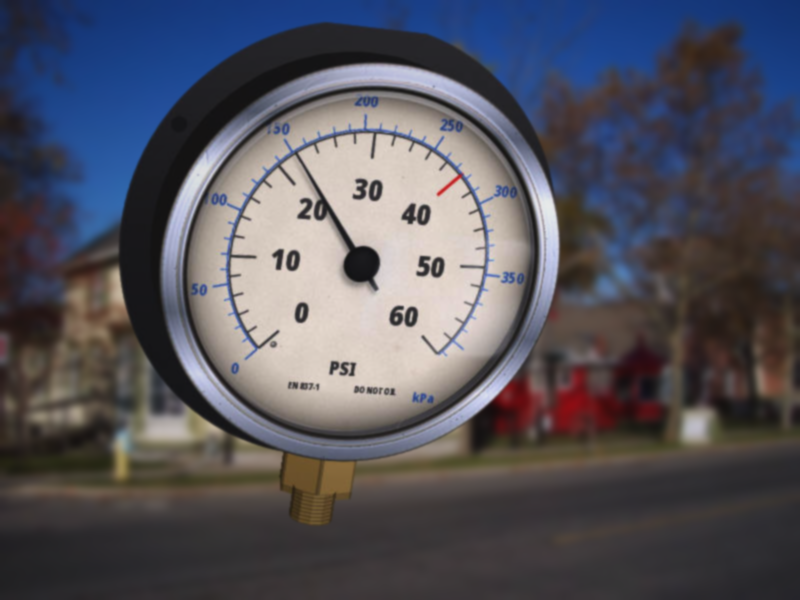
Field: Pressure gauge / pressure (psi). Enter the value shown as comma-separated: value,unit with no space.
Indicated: 22,psi
